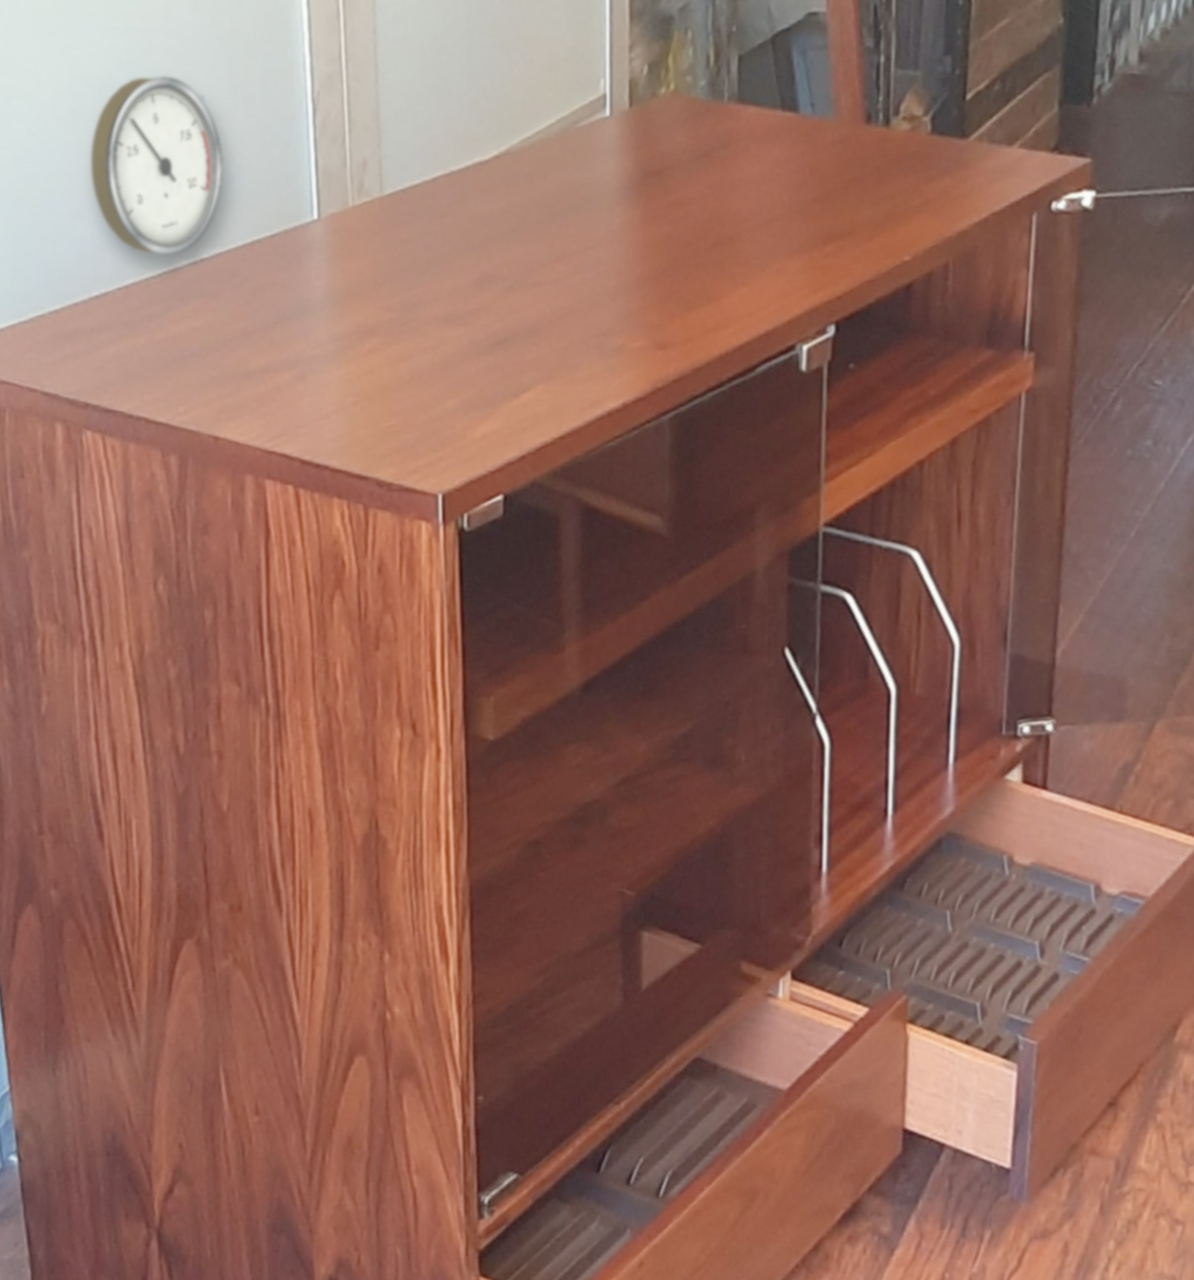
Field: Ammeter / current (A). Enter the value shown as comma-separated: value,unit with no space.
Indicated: 3.5,A
